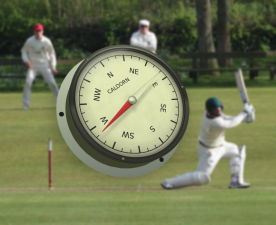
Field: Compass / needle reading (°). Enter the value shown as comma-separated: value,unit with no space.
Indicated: 260,°
